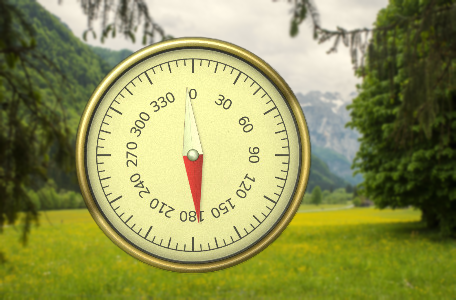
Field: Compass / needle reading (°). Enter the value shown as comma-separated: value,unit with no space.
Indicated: 175,°
